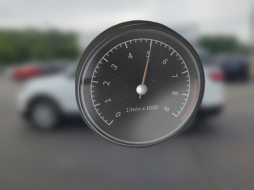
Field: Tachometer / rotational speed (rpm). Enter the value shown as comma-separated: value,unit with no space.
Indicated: 5000,rpm
